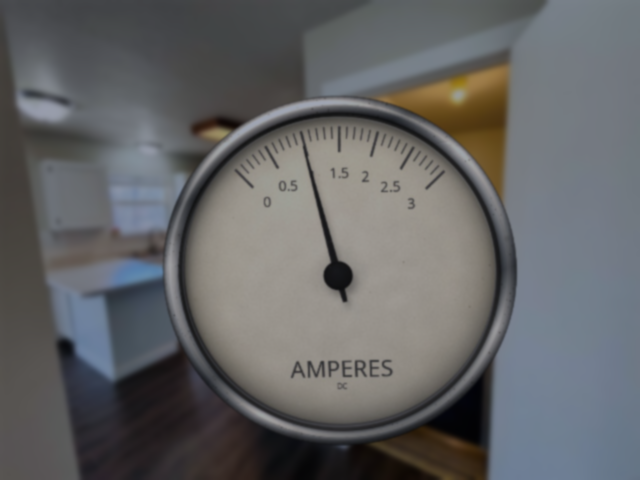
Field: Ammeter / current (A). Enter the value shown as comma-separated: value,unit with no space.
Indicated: 1,A
